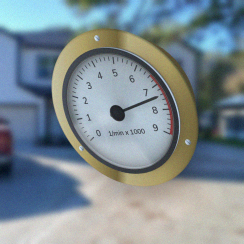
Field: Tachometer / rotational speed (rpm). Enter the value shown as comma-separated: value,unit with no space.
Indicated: 7400,rpm
